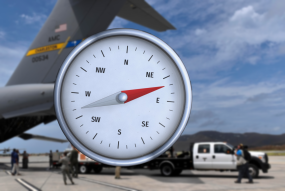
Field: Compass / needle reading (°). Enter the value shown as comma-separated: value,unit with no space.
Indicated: 70,°
